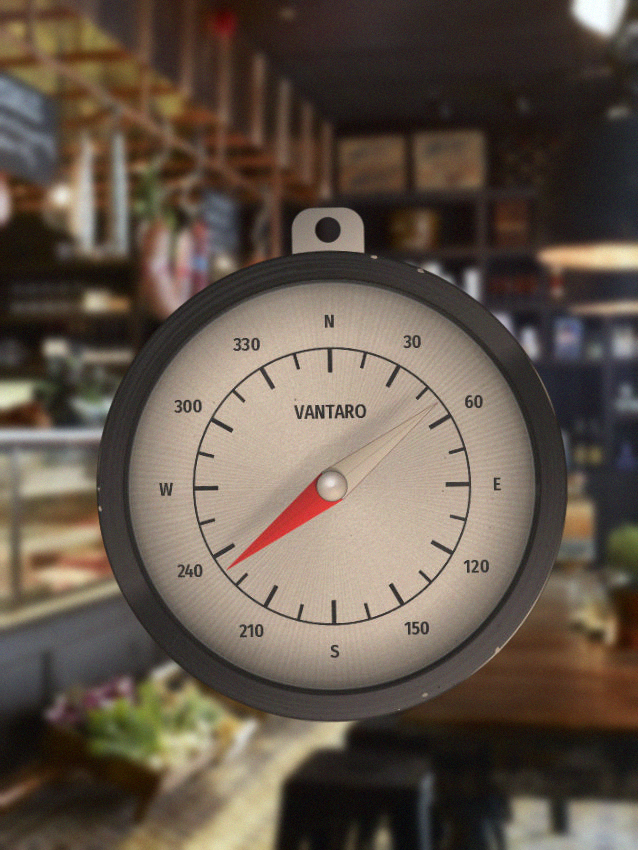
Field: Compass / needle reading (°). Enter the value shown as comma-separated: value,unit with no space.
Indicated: 232.5,°
